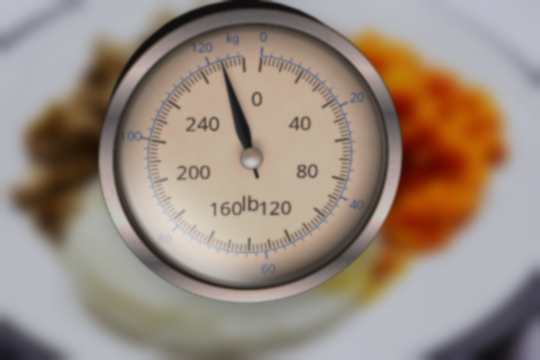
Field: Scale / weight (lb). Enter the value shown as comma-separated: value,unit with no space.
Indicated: 270,lb
